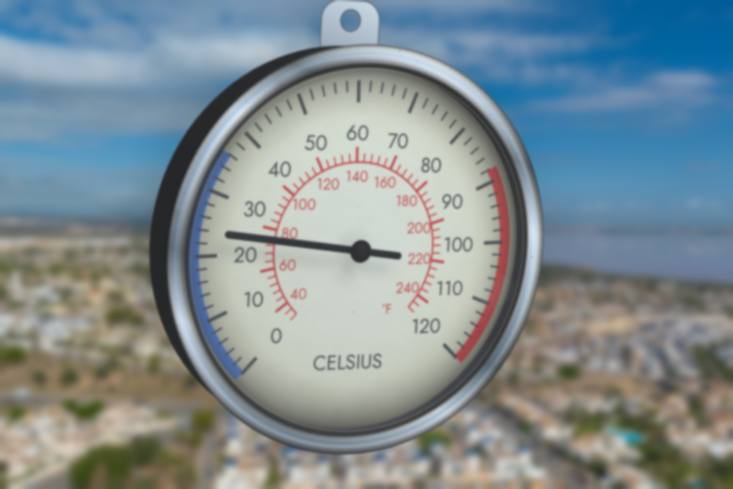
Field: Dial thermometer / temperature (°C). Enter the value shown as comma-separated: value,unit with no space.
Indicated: 24,°C
